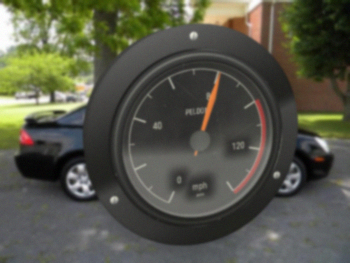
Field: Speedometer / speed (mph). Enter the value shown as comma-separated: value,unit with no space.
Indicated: 80,mph
